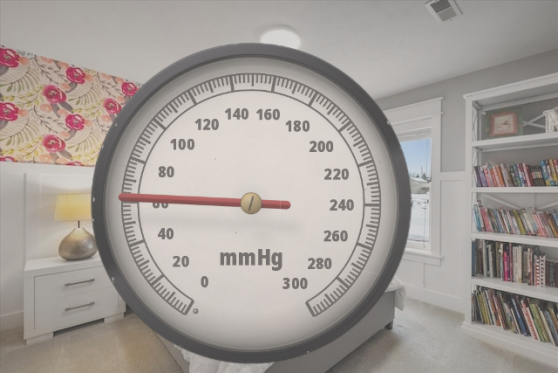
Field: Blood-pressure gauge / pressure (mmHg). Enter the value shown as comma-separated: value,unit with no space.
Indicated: 62,mmHg
